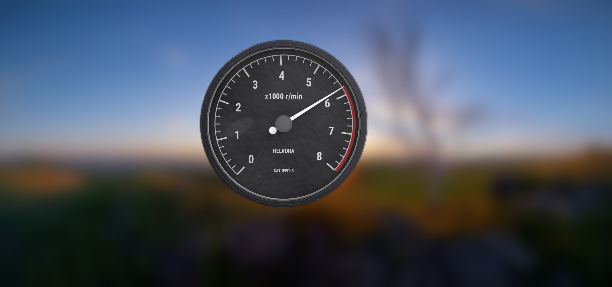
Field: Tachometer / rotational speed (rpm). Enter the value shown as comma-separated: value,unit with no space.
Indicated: 5800,rpm
